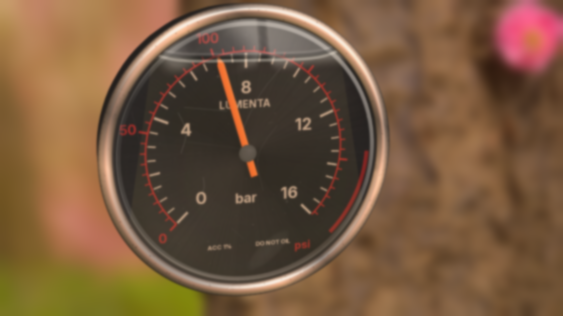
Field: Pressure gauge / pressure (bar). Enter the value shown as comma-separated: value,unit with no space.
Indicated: 7,bar
